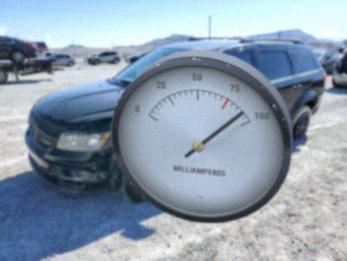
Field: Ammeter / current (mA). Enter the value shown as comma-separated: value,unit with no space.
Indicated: 90,mA
